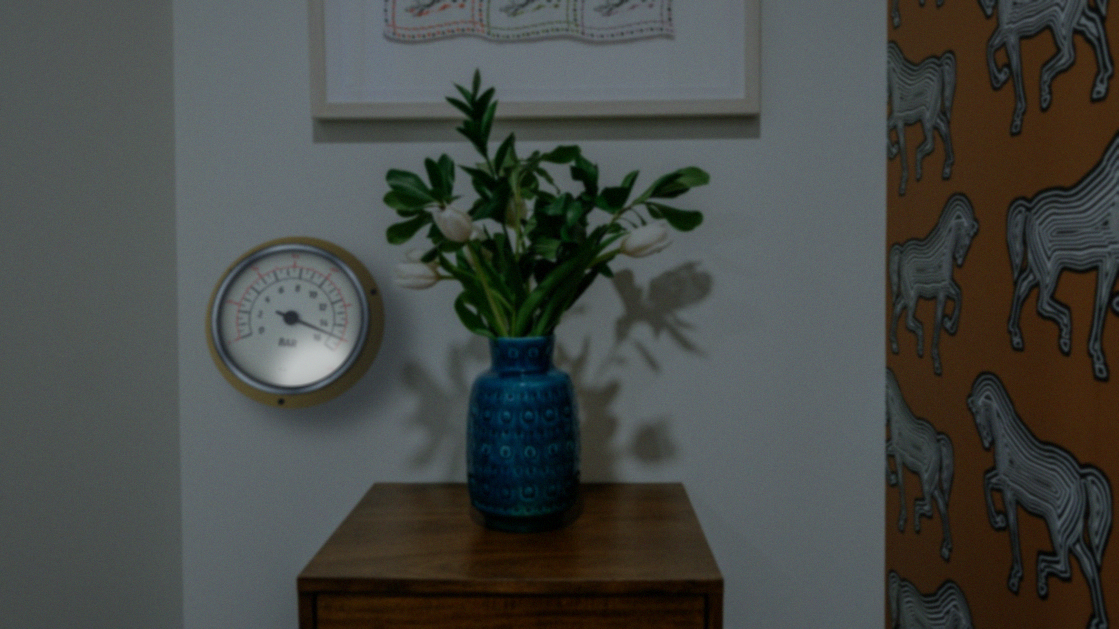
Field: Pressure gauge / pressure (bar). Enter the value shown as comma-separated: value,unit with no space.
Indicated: 15,bar
